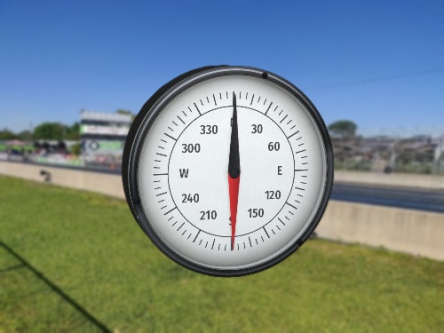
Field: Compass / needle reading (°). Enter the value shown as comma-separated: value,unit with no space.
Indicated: 180,°
